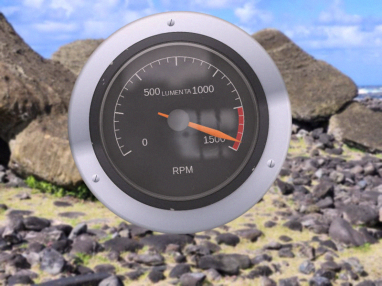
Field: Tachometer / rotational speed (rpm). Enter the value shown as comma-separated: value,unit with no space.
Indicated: 1450,rpm
